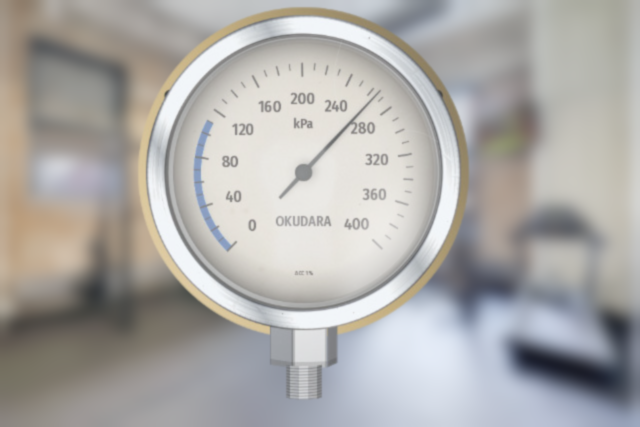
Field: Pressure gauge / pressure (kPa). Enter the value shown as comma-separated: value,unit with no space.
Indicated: 265,kPa
